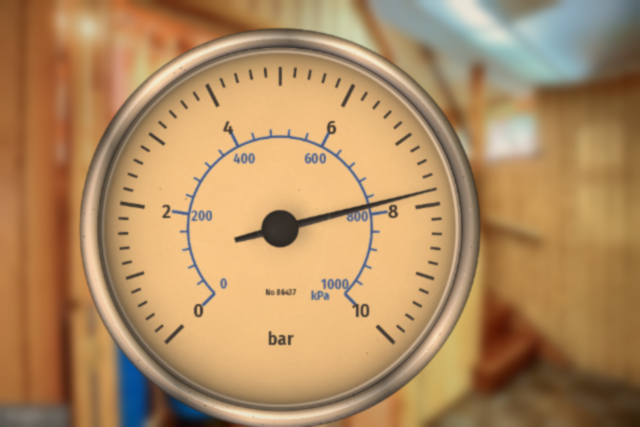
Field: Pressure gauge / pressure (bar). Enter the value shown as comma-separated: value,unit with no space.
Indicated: 7.8,bar
